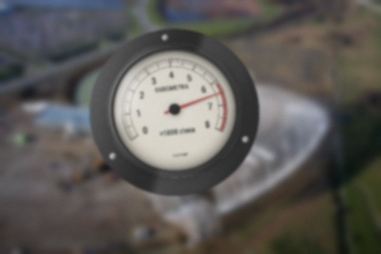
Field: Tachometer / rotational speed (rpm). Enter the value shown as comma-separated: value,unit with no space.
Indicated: 6500,rpm
